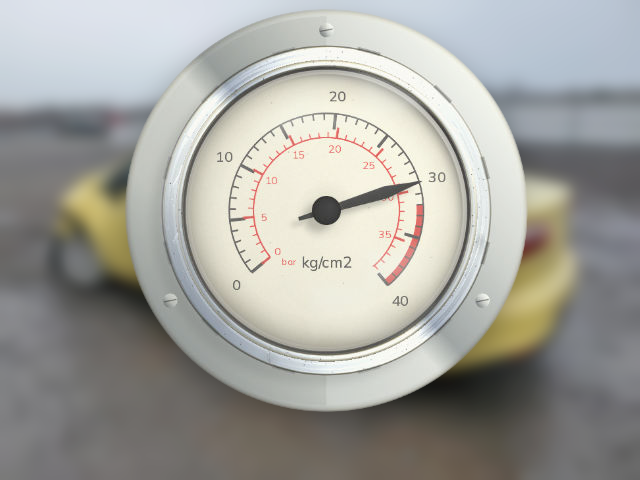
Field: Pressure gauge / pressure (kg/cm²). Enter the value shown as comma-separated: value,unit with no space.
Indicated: 30,kg/cm²
